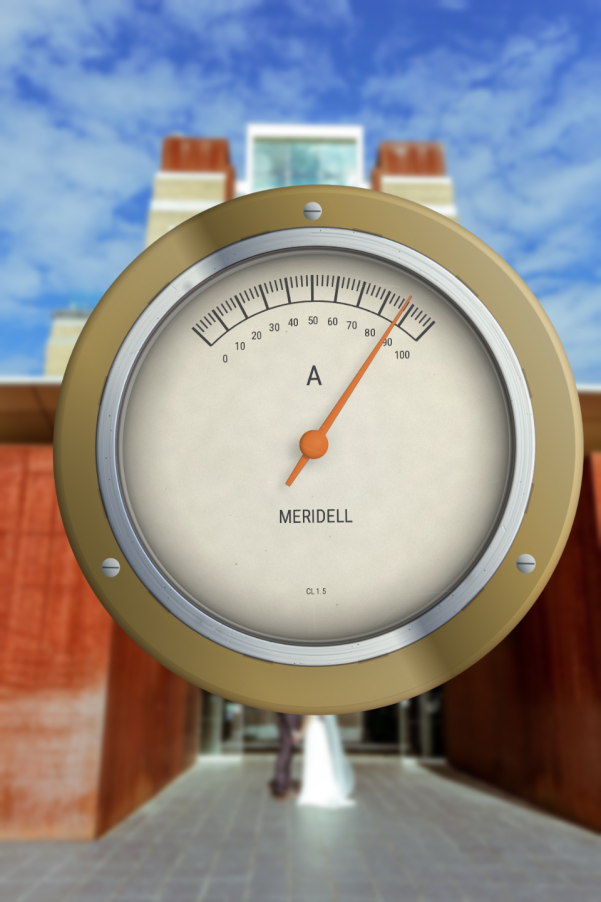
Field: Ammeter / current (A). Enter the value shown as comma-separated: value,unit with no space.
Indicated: 88,A
